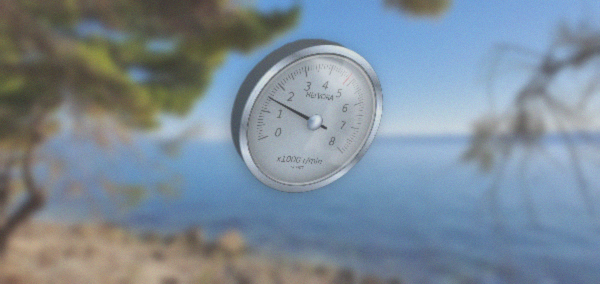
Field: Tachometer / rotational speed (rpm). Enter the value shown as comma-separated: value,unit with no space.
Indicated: 1500,rpm
